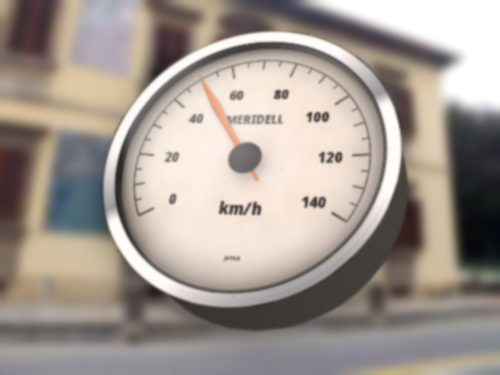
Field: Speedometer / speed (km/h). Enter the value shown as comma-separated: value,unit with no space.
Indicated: 50,km/h
